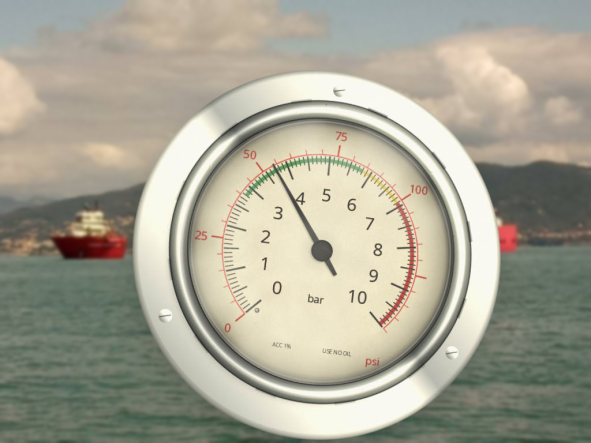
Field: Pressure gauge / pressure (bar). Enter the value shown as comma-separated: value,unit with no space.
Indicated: 3.7,bar
